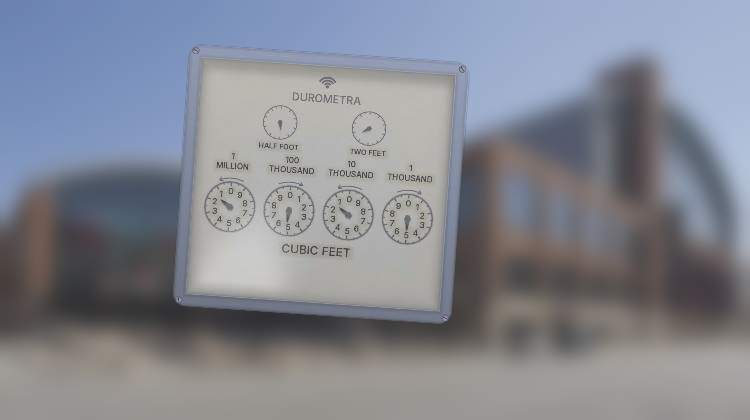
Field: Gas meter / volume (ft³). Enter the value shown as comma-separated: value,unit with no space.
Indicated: 151500,ft³
